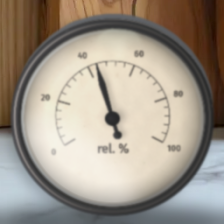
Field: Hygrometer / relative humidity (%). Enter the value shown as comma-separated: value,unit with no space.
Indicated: 44,%
